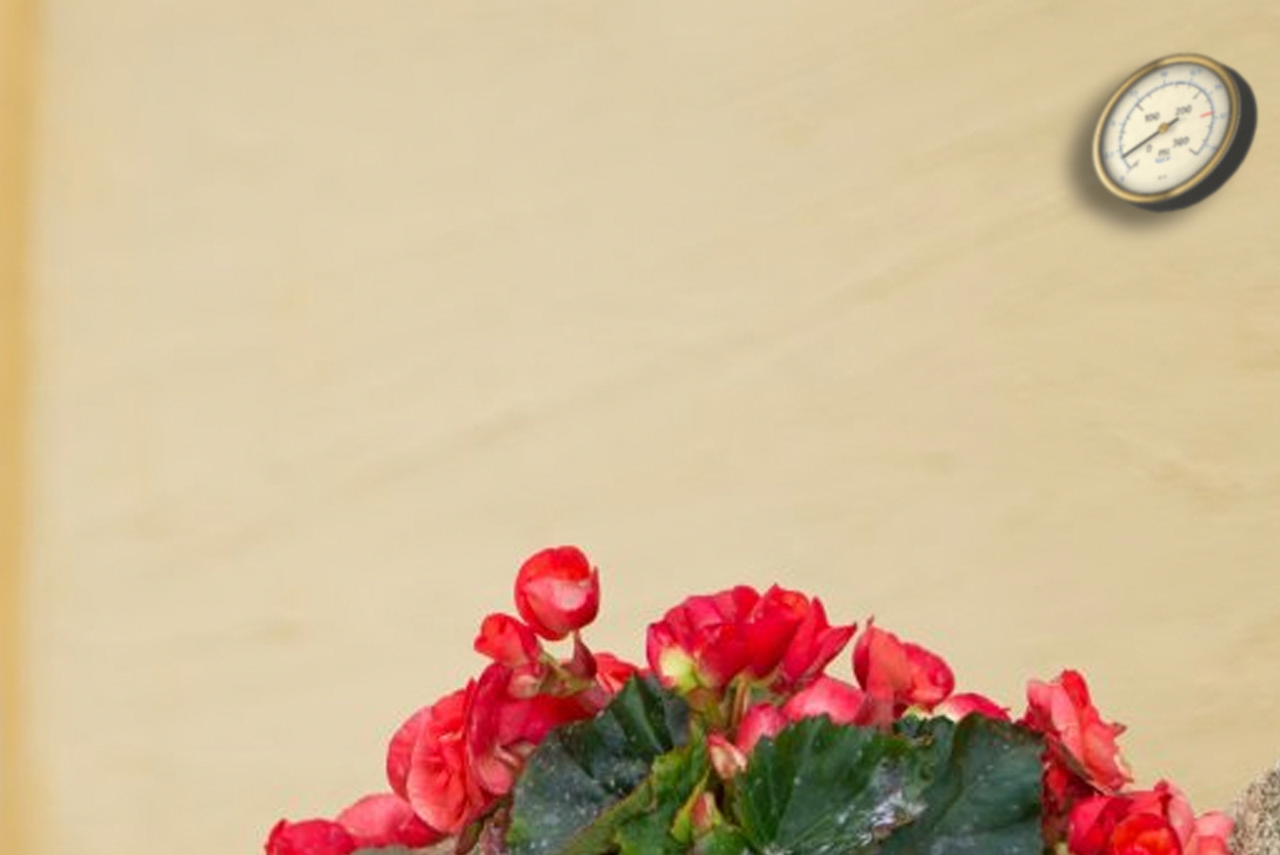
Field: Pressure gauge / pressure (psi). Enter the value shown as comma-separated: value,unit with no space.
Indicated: 20,psi
